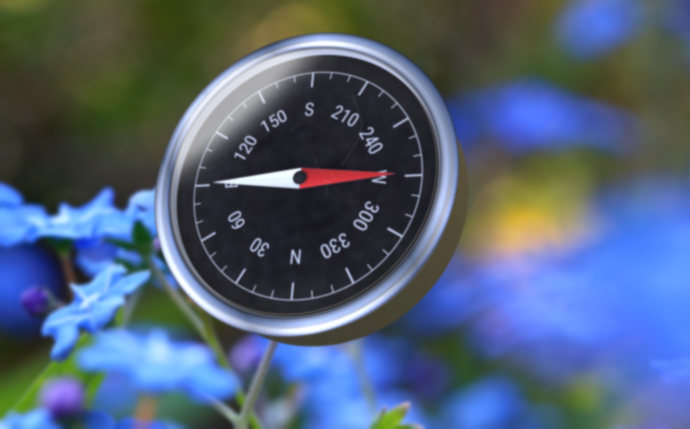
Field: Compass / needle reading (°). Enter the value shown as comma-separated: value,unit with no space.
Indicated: 270,°
